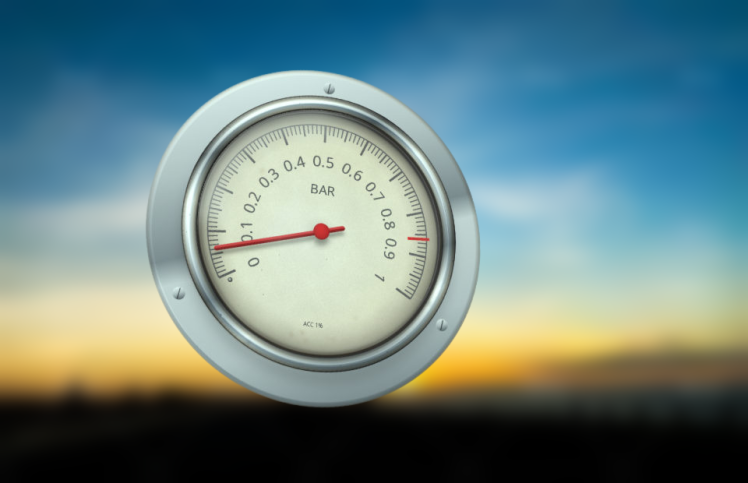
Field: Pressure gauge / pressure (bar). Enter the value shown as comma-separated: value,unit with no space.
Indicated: 0.06,bar
